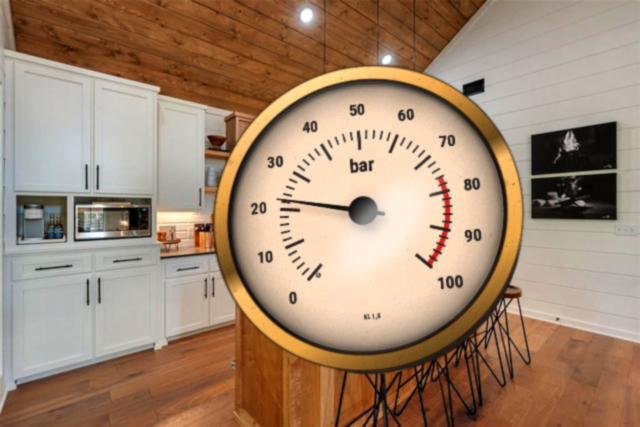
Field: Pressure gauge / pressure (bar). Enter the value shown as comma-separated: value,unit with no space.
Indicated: 22,bar
